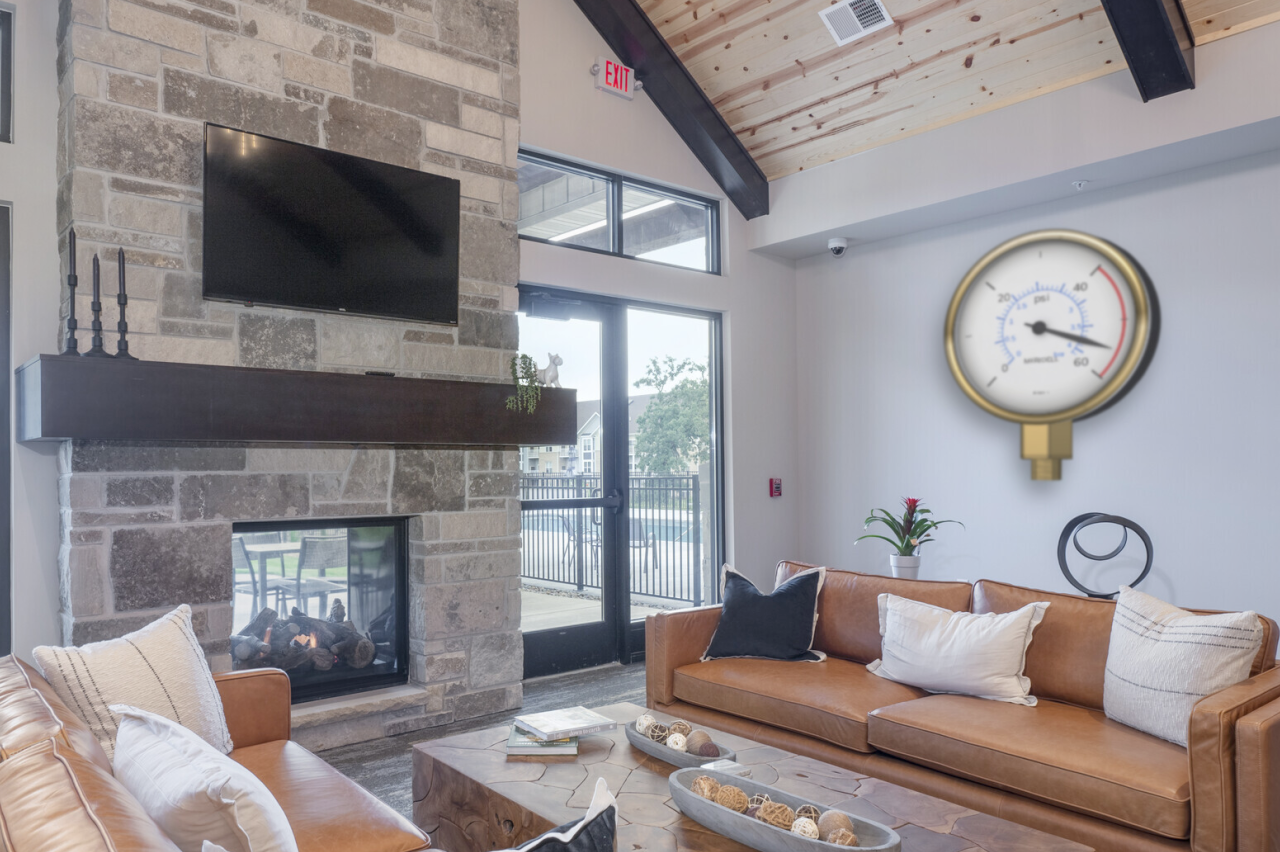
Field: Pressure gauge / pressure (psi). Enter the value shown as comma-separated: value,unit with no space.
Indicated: 55,psi
